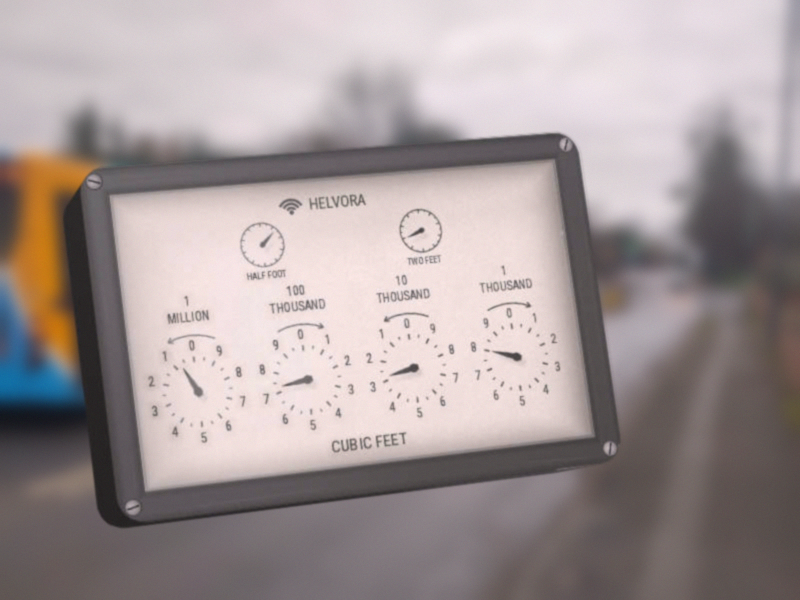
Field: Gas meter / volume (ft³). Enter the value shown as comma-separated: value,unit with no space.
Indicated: 72800,ft³
